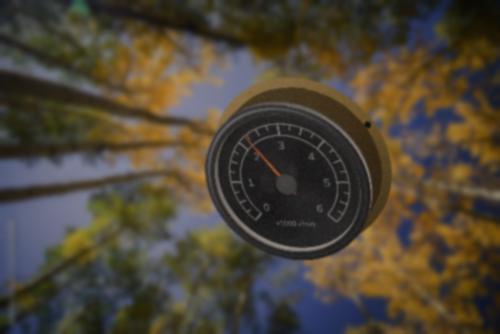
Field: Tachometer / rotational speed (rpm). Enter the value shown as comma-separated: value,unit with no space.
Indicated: 2250,rpm
